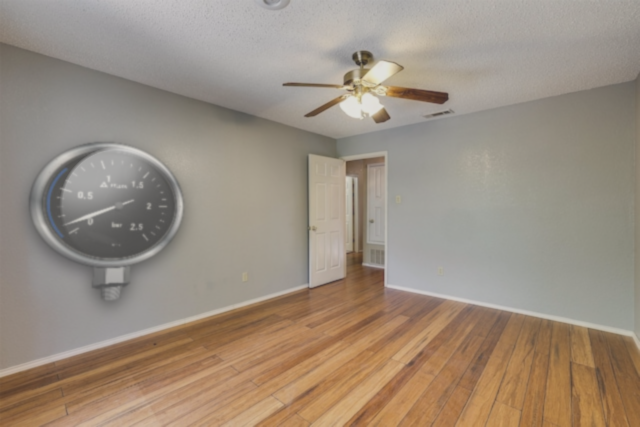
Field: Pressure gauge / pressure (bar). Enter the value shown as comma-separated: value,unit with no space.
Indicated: 0.1,bar
